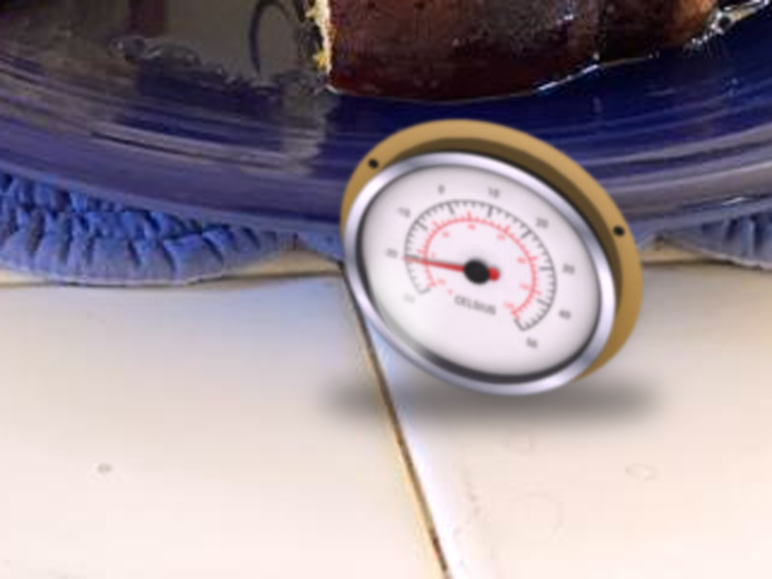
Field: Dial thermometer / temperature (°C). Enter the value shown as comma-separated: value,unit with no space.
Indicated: -20,°C
